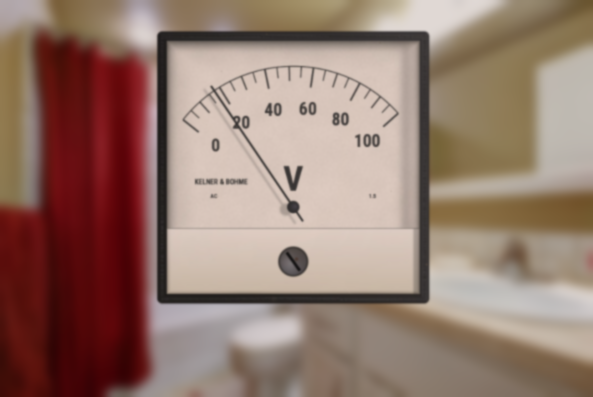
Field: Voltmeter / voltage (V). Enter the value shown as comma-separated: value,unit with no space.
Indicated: 17.5,V
